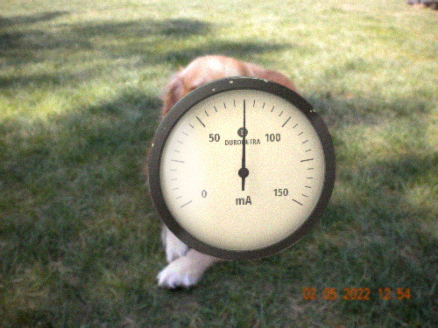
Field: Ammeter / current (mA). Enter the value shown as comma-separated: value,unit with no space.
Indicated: 75,mA
